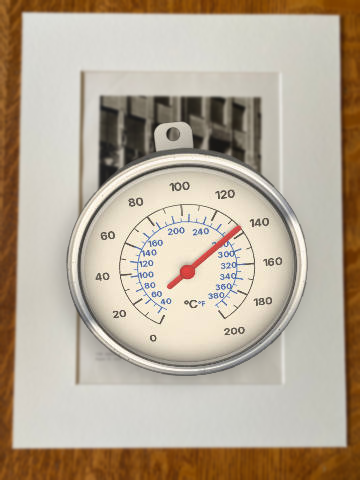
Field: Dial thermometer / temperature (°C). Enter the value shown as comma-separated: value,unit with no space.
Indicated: 135,°C
